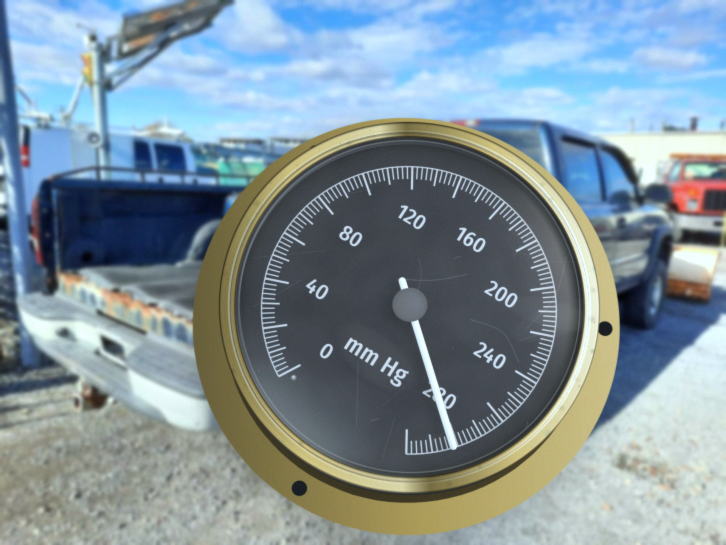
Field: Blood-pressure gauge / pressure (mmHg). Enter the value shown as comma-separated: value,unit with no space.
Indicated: 282,mmHg
